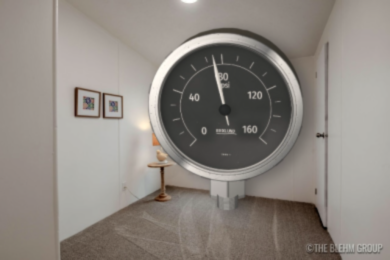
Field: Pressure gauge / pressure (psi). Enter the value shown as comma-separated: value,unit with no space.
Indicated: 75,psi
